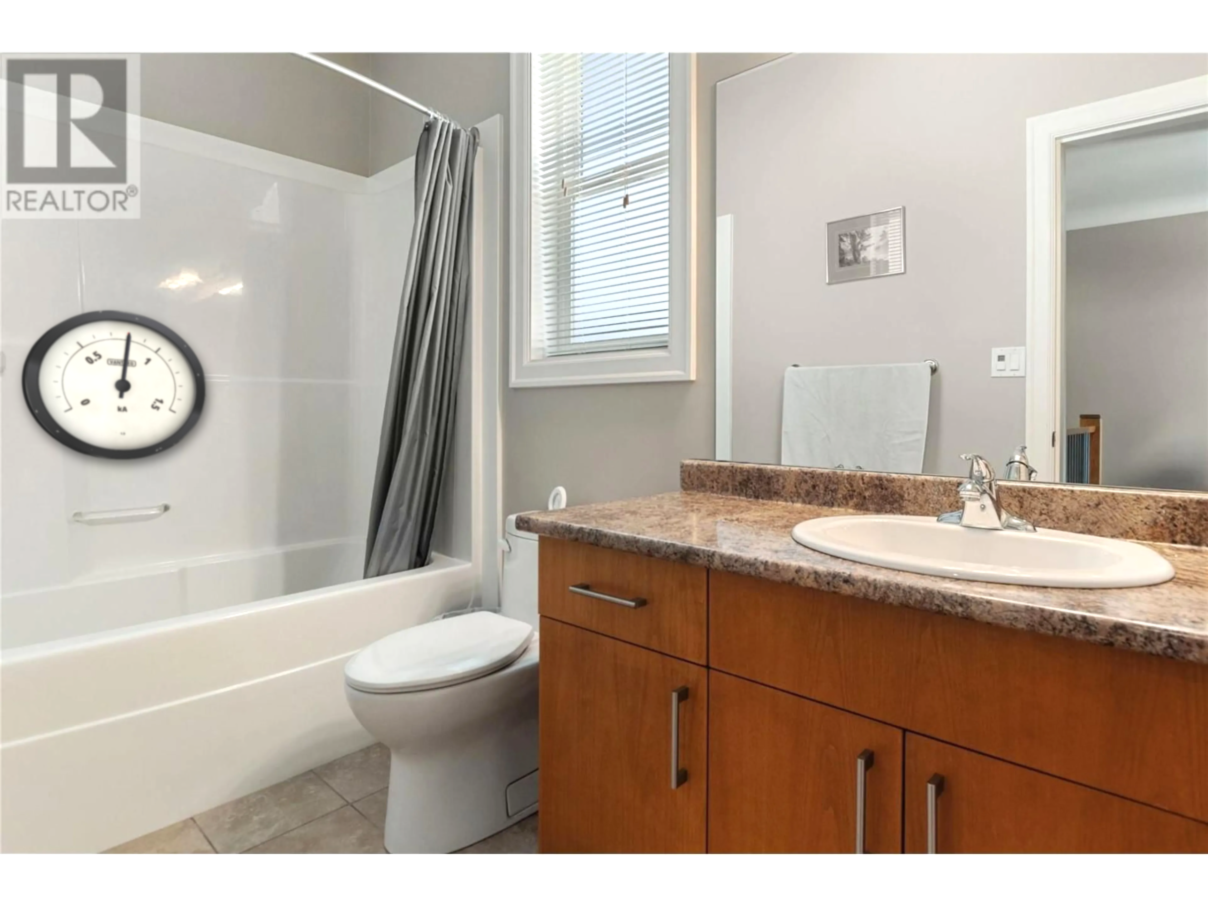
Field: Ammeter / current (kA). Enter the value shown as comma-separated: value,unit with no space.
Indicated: 0.8,kA
